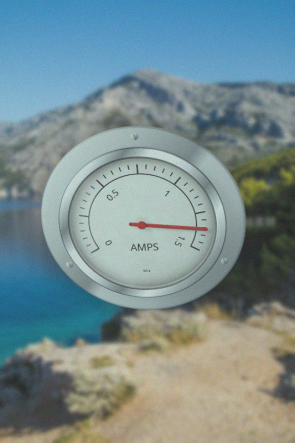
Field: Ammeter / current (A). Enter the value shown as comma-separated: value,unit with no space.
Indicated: 1.35,A
